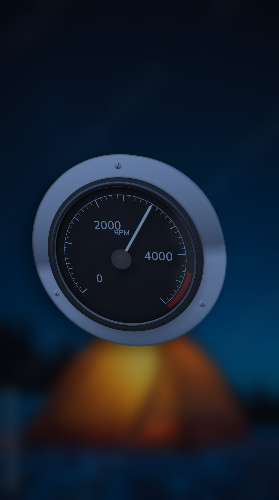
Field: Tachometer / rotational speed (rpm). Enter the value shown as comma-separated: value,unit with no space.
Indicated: 3000,rpm
